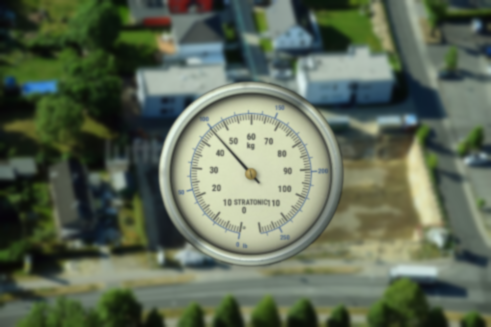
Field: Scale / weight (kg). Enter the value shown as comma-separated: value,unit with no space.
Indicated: 45,kg
